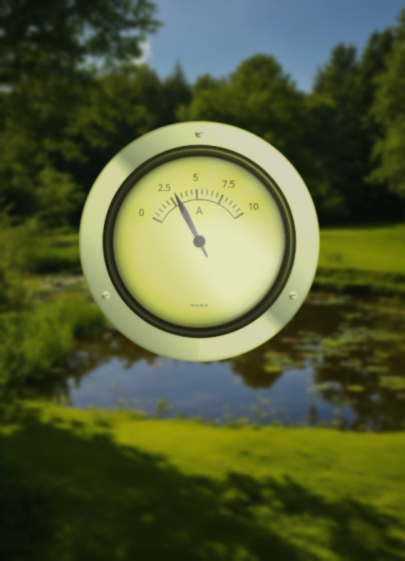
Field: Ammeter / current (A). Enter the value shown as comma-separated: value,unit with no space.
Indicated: 3,A
